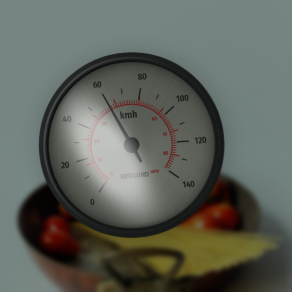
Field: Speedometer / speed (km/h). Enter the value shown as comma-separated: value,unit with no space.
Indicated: 60,km/h
